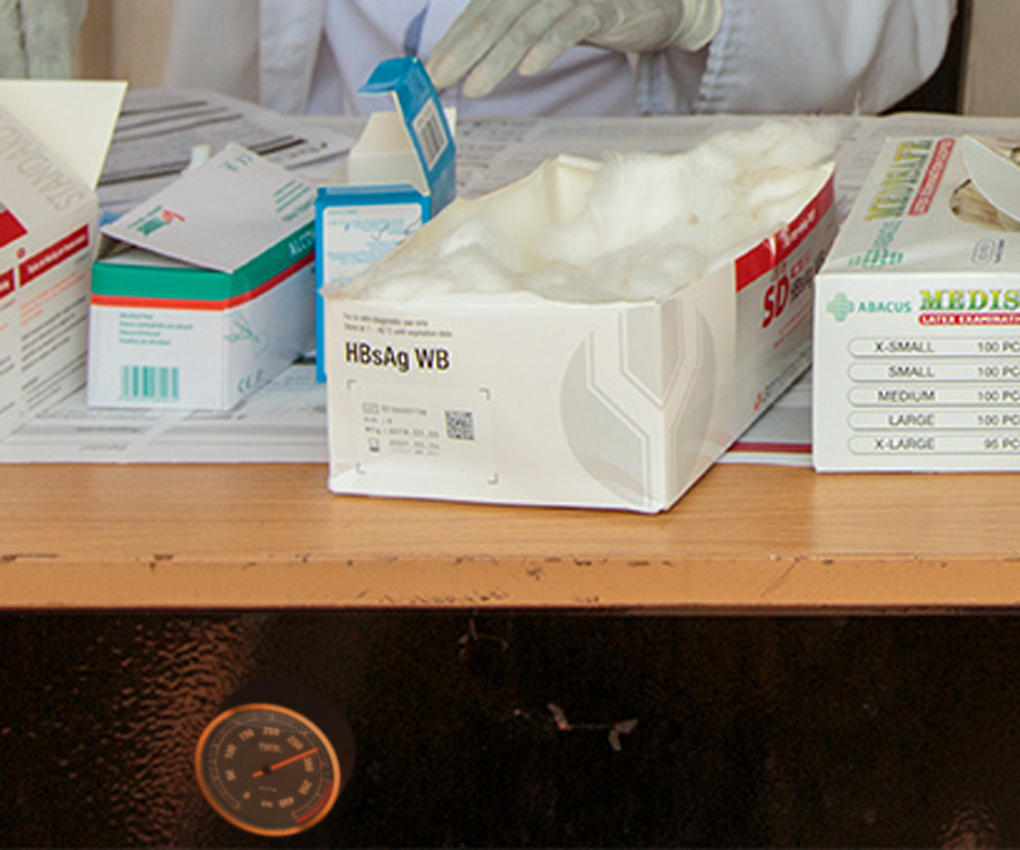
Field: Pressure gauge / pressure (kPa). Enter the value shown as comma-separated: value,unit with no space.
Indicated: 275,kPa
